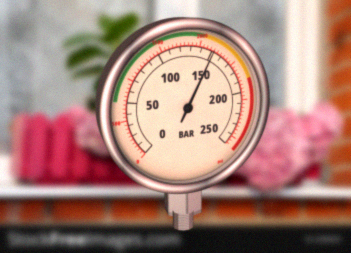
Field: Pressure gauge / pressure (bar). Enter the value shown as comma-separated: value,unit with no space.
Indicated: 150,bar
